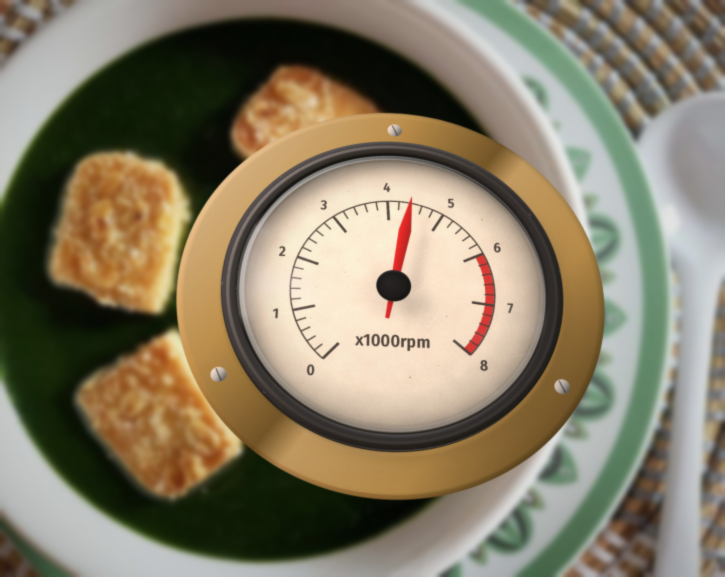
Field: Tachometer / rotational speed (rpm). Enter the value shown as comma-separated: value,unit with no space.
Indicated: 4400,rpm
